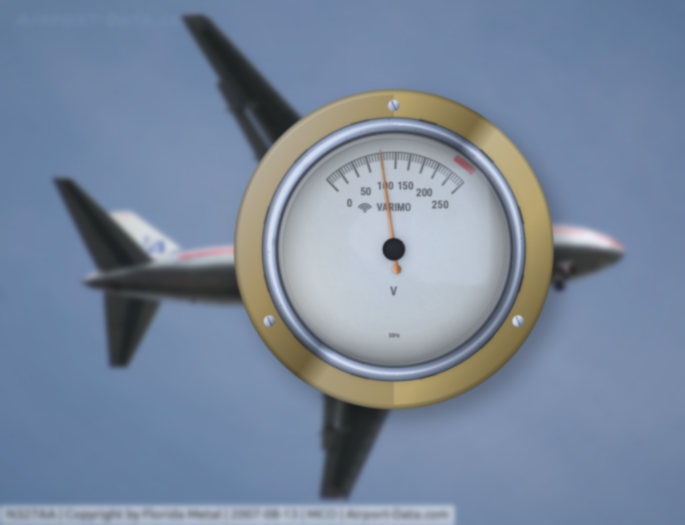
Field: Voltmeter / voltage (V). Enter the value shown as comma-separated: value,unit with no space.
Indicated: 100,V
